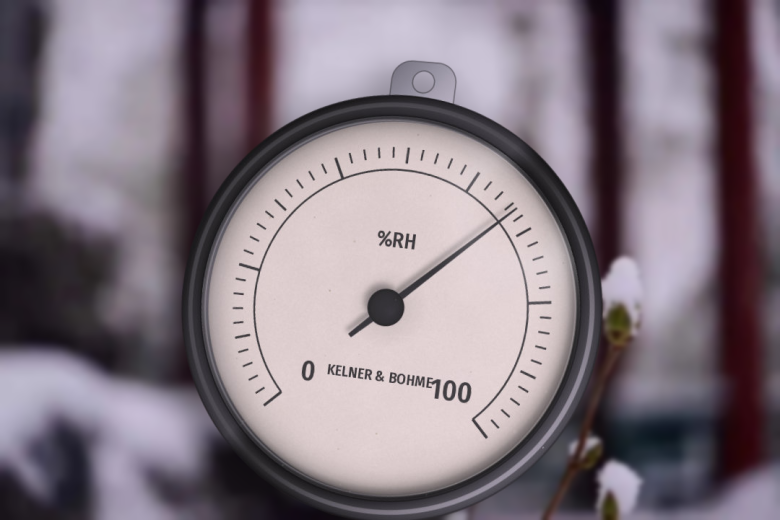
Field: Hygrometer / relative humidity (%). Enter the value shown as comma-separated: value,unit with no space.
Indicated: 67,%
